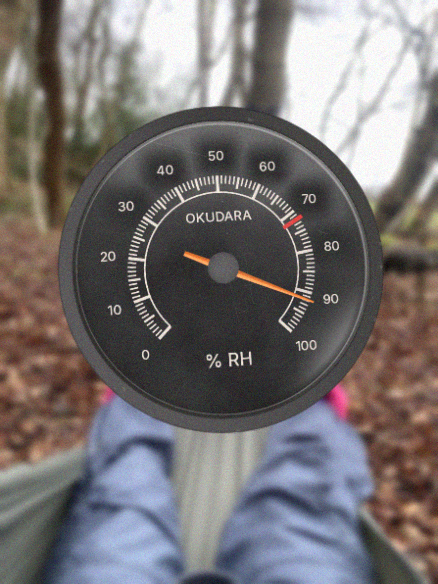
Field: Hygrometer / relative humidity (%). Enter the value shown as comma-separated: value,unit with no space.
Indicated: 92,%
